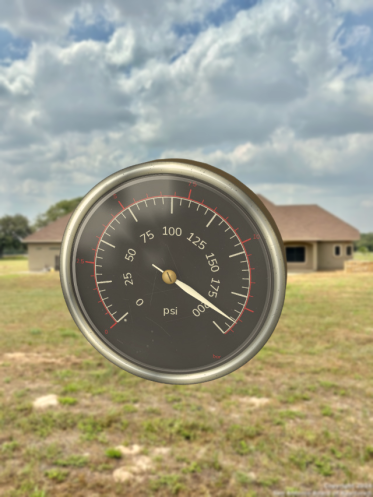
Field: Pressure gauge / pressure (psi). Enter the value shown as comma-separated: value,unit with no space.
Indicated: 190,psi
